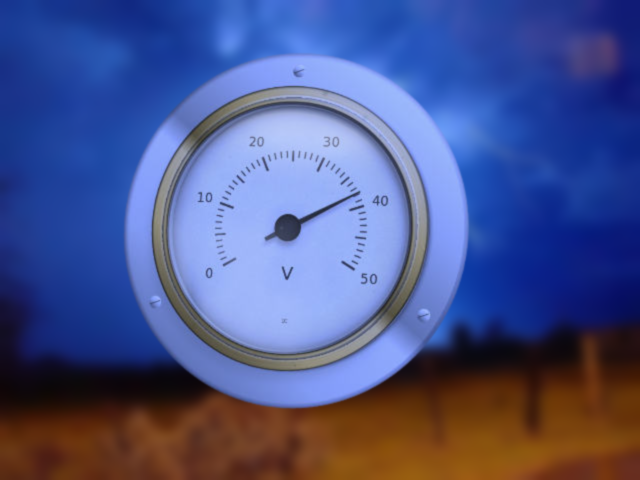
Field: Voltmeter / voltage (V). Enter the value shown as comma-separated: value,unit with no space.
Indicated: 38,V
